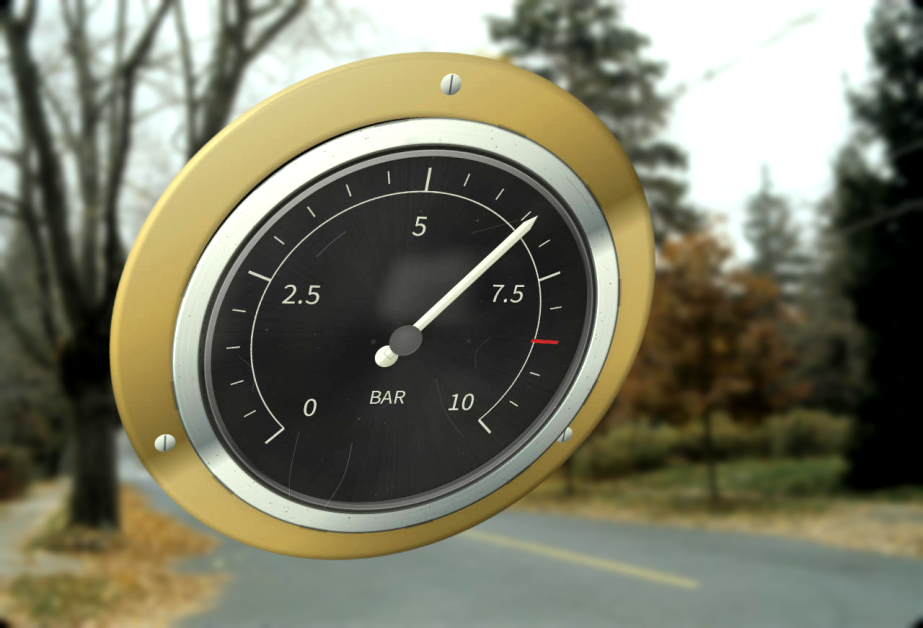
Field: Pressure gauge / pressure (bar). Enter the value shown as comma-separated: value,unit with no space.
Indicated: 6.5,bar
